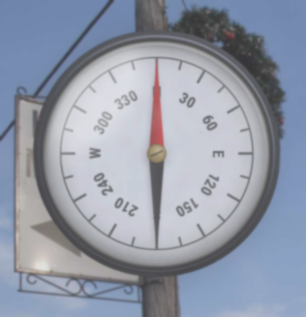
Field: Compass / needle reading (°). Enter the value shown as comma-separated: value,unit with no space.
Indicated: 0,°
